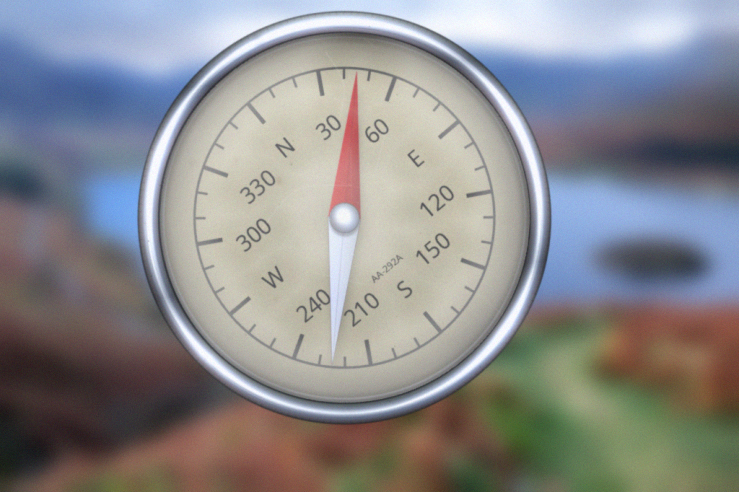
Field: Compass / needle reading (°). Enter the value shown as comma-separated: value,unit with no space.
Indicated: 45,°
